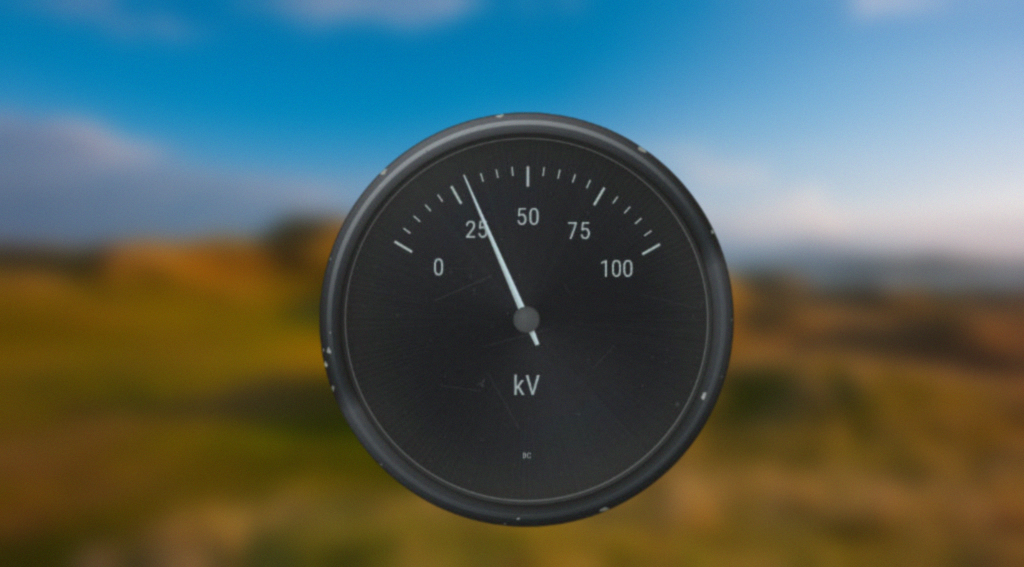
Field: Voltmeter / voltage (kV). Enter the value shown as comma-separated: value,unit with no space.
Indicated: 30,kV
